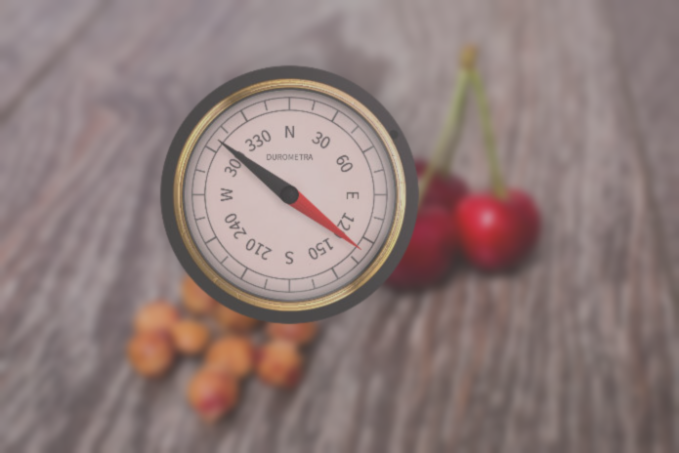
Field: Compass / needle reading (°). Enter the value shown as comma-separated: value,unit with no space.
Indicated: 127.5,°
